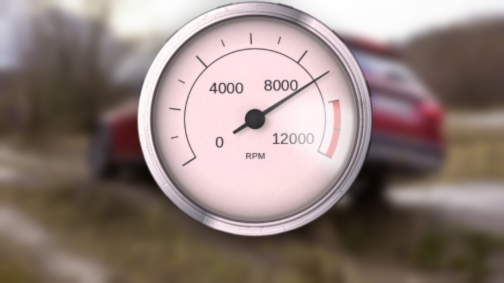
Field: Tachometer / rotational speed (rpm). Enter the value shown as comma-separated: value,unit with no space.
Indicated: 9000,rpm
